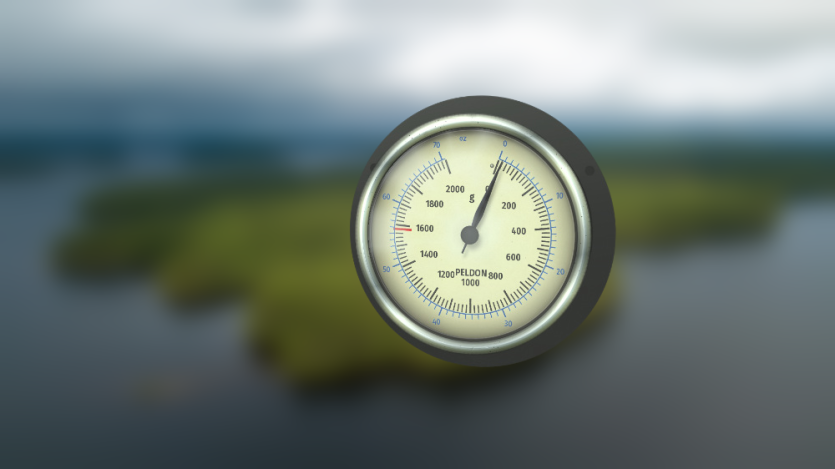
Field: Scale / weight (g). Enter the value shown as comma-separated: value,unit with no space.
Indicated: 20,g
